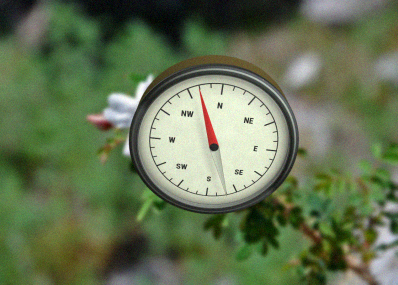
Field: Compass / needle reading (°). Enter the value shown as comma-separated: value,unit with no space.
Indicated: 340,°
